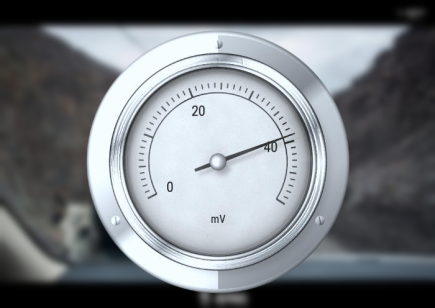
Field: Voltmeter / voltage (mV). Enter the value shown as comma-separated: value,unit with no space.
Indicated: 39,mV
